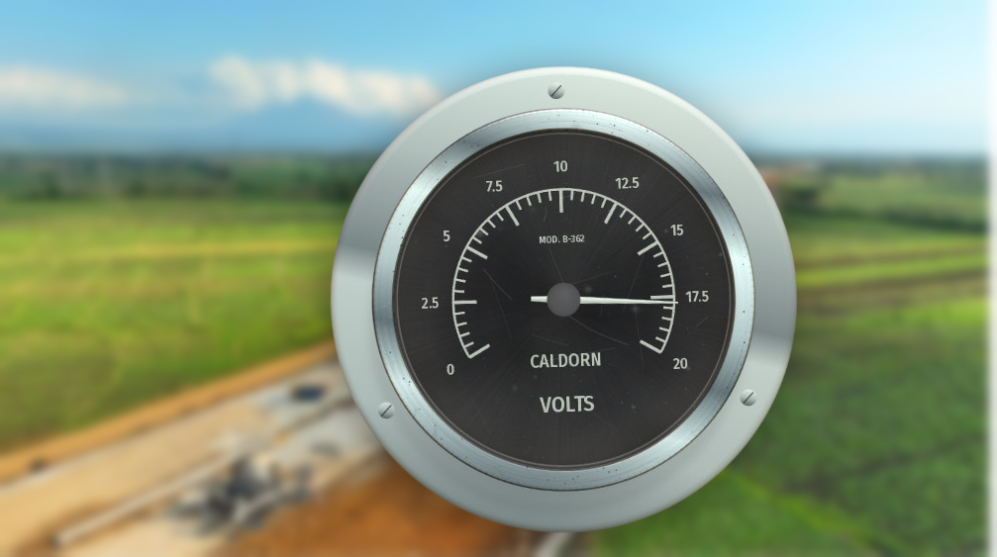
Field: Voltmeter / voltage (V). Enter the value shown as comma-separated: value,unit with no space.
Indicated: 17.75,V
